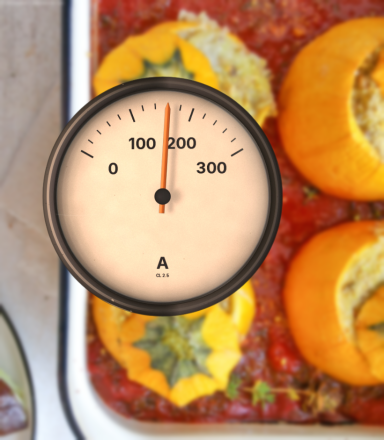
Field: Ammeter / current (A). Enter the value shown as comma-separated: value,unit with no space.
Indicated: 160,A
